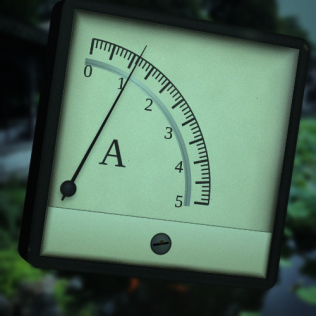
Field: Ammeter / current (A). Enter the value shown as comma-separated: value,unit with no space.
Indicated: 1.1,A
